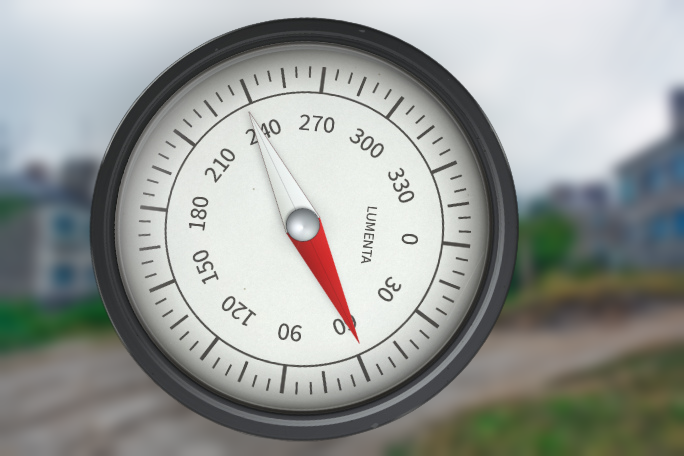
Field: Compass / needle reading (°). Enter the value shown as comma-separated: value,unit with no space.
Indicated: 57.5,°
